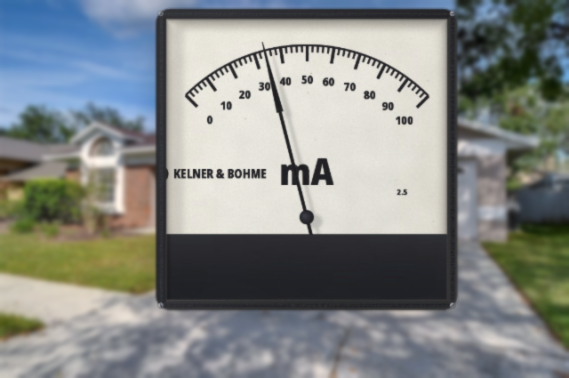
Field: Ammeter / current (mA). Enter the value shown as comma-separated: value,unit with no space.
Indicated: 34,mA
